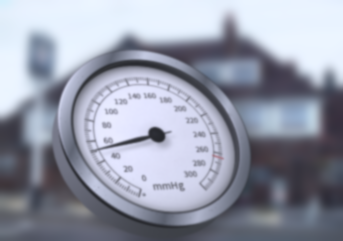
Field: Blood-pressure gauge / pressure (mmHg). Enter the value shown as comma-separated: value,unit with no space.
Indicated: 50,mmHg
